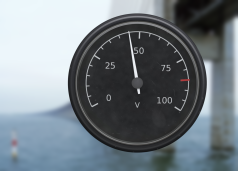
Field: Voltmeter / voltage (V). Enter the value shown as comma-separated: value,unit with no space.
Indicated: 45,V
